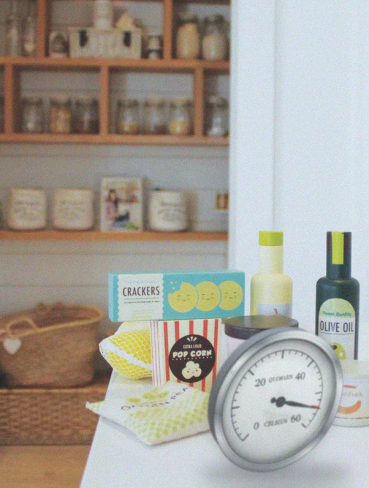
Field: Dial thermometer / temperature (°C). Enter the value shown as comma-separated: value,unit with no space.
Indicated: 54,°C
